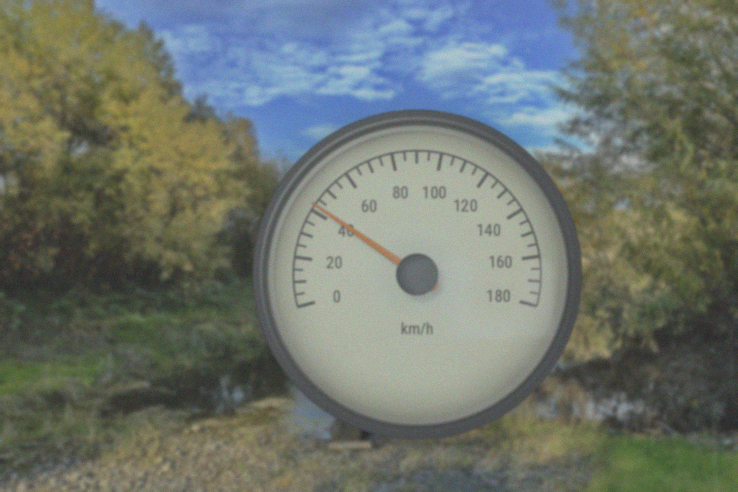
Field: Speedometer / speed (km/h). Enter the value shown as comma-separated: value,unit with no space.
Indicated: 42.5,km/h
